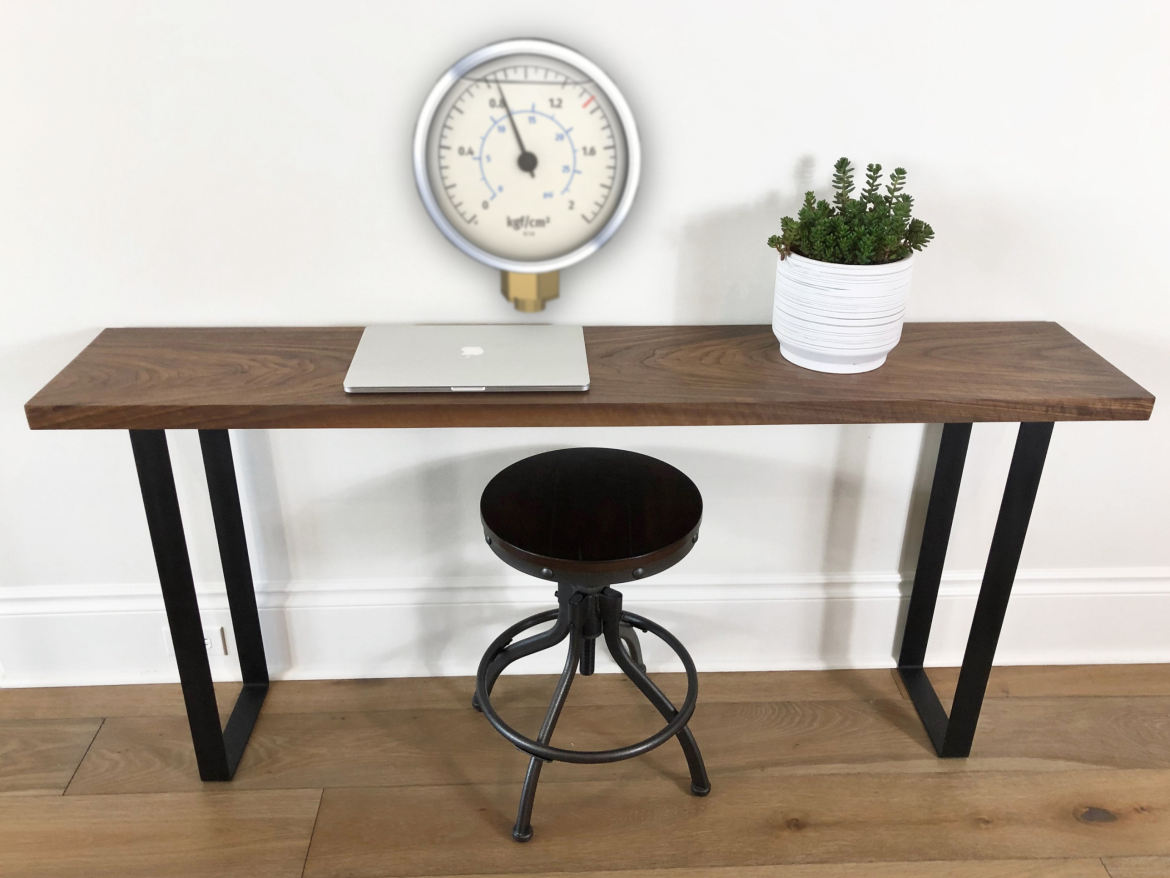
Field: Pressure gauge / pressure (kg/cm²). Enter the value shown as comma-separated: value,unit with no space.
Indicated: 0.85,kg/cm²
